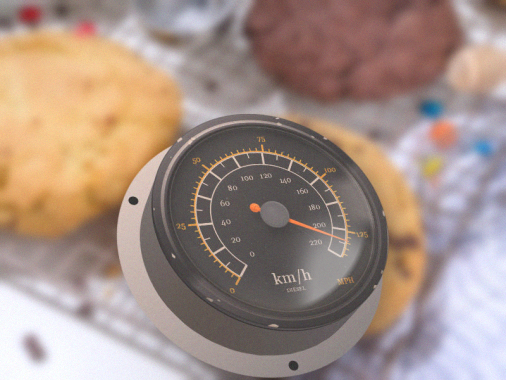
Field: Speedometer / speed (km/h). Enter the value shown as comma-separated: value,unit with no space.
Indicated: 210,km/h
